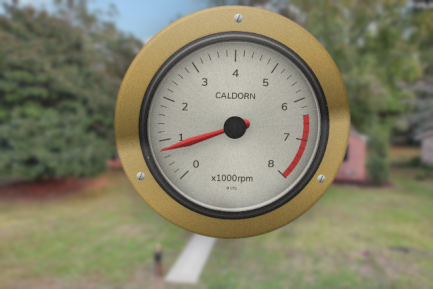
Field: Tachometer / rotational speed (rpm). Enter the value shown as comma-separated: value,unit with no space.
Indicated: 800,rpm
